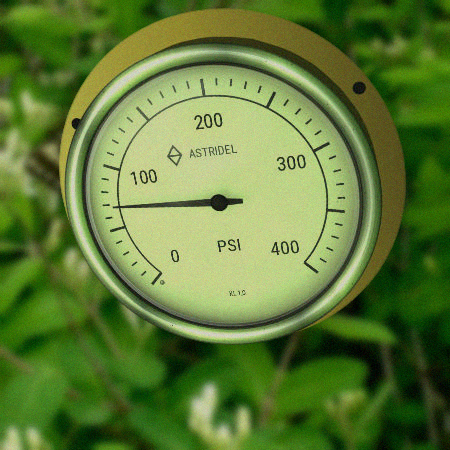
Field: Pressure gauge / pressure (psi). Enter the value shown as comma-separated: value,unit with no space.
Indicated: 70,psi
